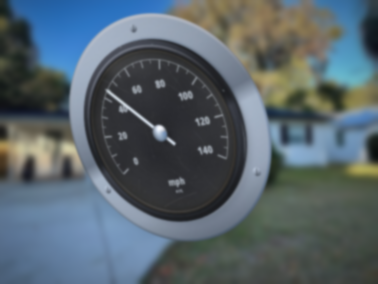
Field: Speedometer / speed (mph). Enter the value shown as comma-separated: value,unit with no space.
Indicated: 45,mph
